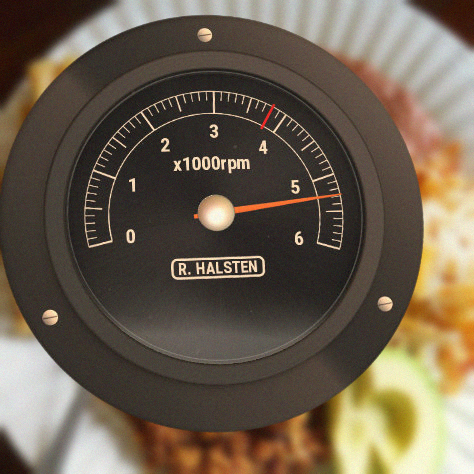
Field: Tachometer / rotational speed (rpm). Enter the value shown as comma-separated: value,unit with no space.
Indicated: 5300,rpm
